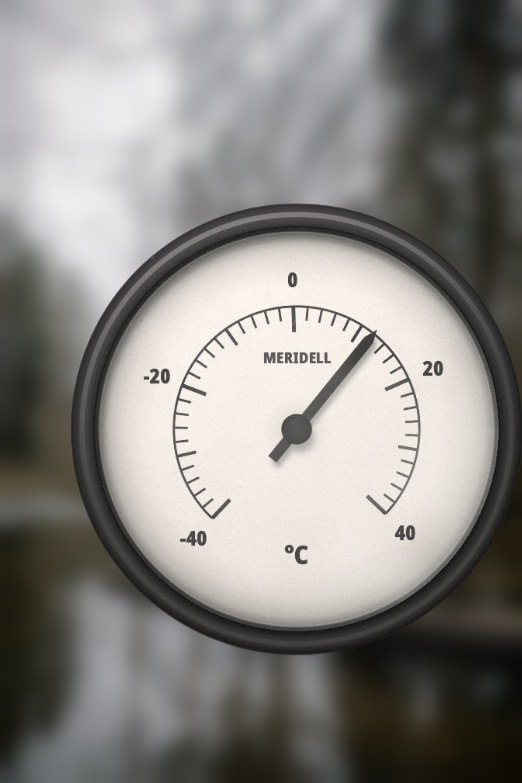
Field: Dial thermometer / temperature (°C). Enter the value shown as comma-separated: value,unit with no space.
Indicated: 12,°C
